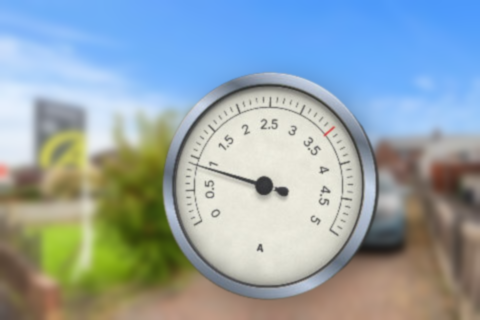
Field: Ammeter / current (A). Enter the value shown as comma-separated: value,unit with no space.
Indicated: 0.9,A
